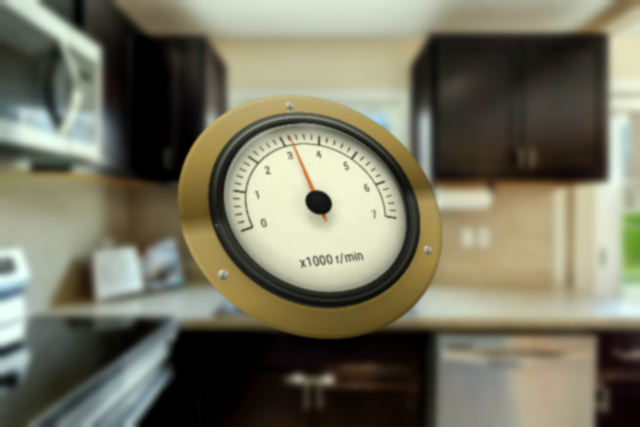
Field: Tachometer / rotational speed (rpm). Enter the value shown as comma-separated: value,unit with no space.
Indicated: 3200,rpm
